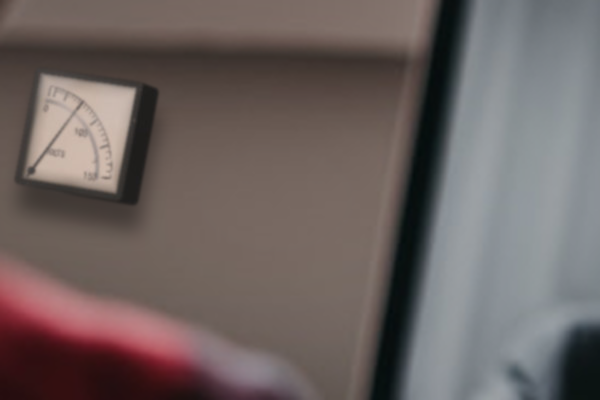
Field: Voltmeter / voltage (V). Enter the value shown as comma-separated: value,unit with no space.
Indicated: 75,V
